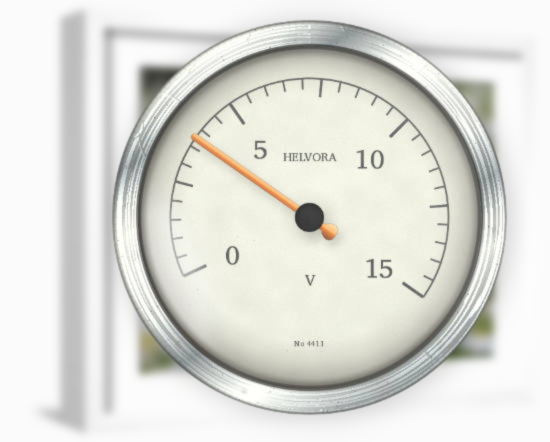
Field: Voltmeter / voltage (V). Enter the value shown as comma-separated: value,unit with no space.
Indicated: 3.75,V
